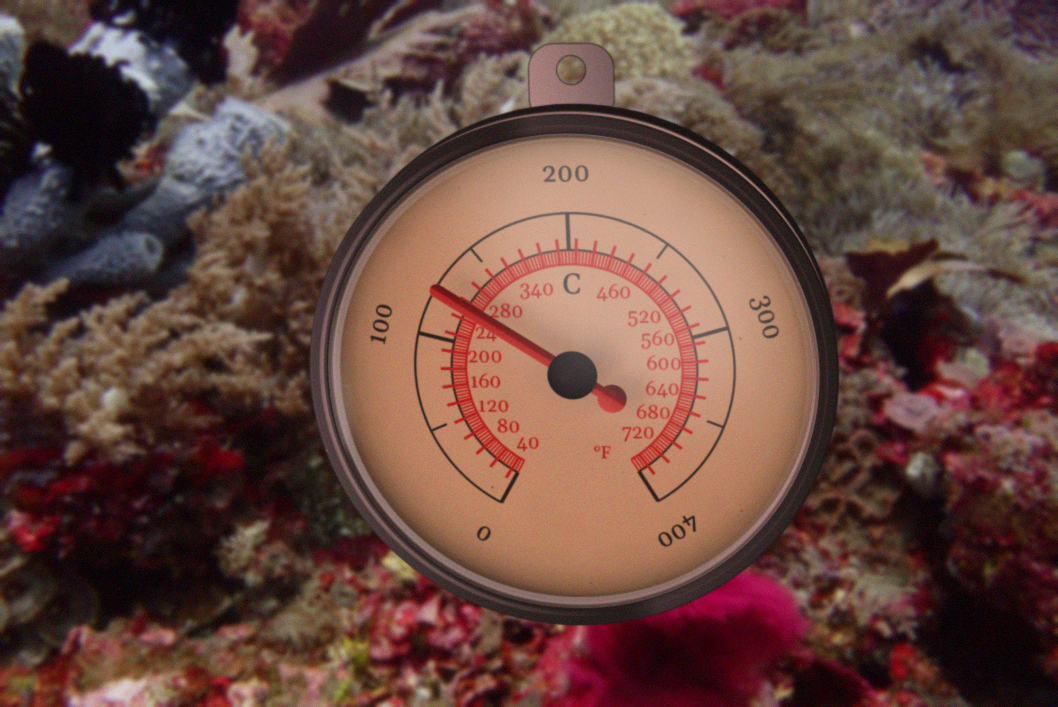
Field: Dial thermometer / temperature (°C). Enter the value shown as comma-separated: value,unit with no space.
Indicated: 125,°C
